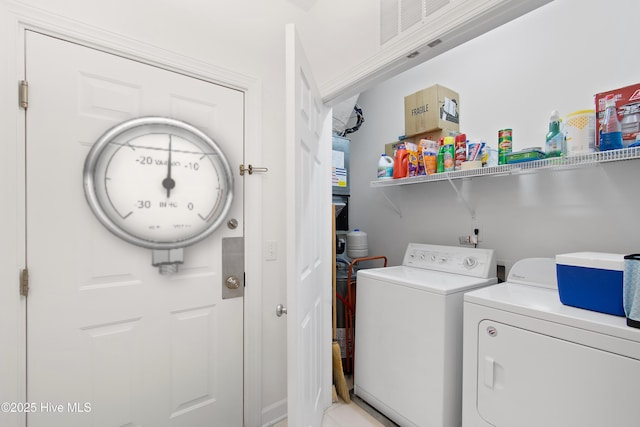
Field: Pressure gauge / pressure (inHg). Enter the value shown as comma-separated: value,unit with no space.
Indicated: -15,inHg
